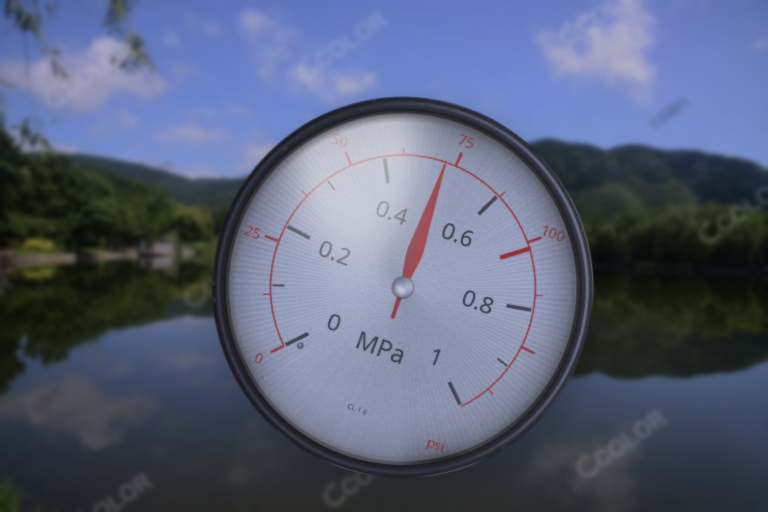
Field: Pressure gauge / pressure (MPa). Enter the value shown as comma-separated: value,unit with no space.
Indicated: 0.5,MPa
